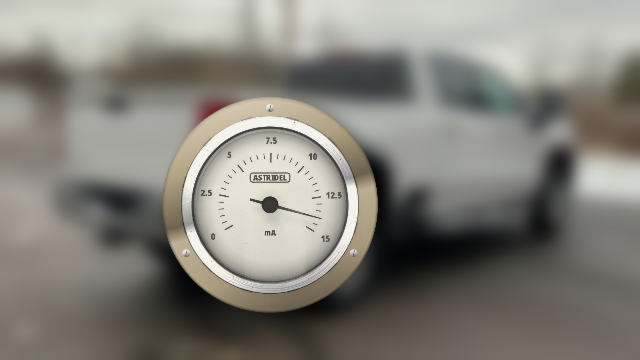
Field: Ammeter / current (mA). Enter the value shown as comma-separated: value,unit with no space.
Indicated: 14,mA
